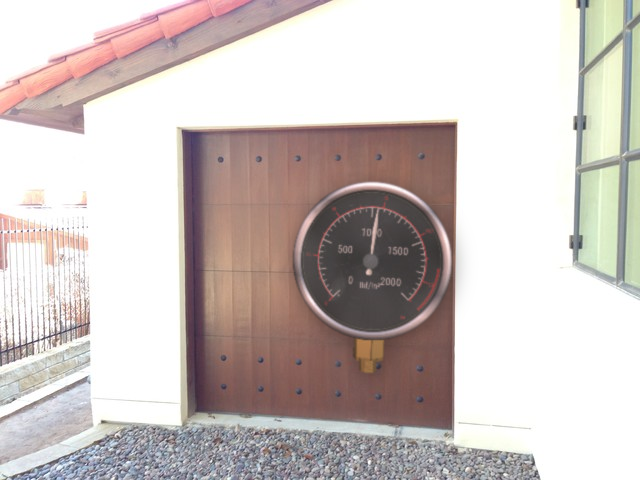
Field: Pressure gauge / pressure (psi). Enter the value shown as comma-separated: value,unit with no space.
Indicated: 1050,psi
